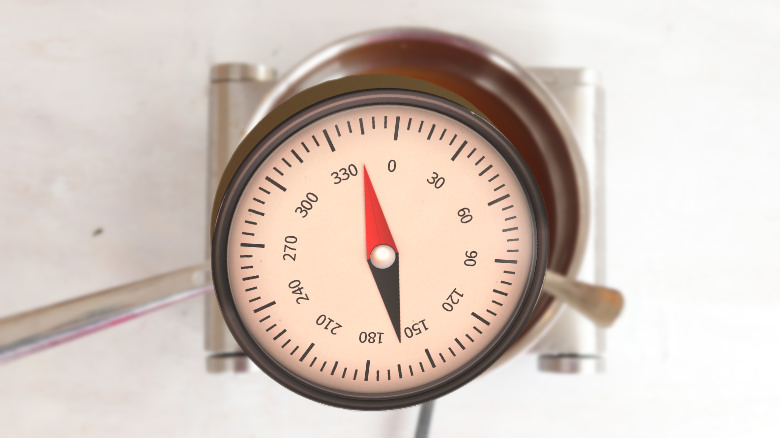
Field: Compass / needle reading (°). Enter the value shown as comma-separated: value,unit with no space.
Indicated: 342.5,°
